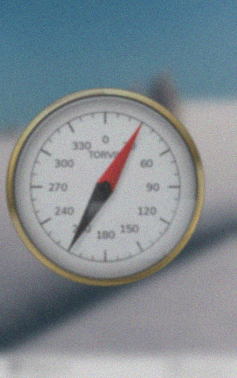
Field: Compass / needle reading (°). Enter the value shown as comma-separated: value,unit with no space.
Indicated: 30,°
